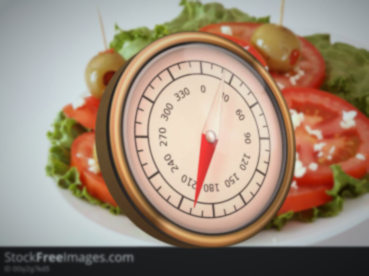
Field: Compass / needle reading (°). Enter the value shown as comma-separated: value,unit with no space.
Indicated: 200,°
